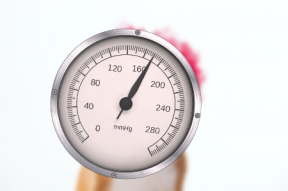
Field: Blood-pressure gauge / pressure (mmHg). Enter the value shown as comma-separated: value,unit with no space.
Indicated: 170,mmHg
